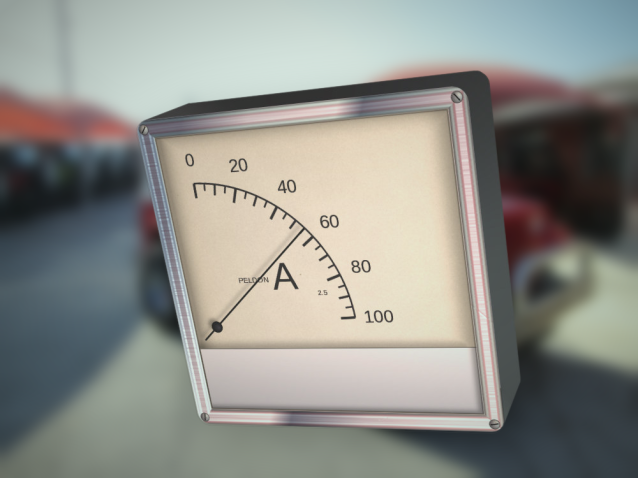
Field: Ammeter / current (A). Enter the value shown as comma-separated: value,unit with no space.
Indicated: 55,A
